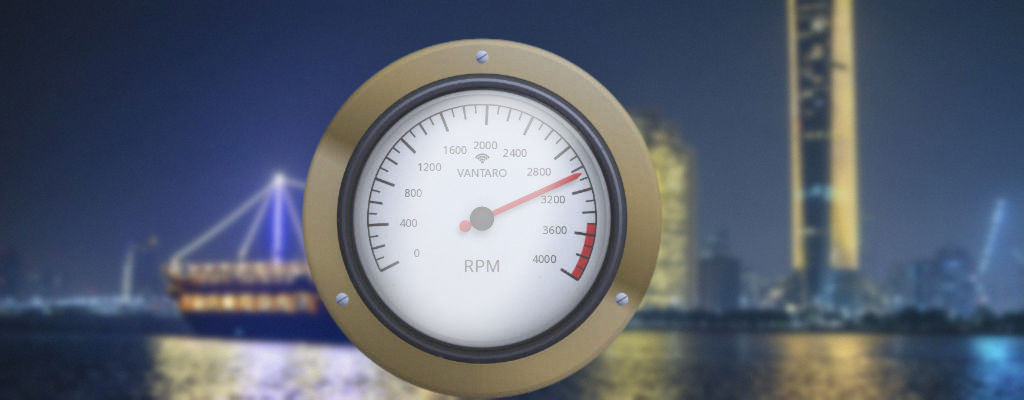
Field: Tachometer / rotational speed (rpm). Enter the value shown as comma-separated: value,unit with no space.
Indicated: 3050,rpm
